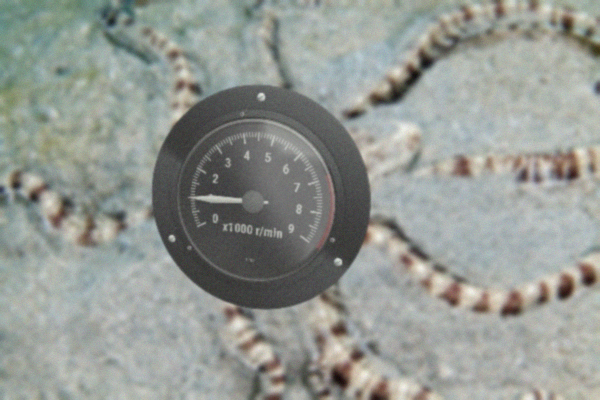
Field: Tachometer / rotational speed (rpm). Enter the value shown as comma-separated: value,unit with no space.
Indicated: 1000,rpm
